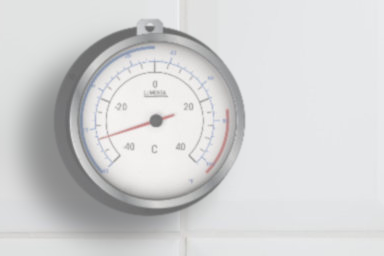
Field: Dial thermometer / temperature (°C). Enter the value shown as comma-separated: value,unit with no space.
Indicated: -32,°C
